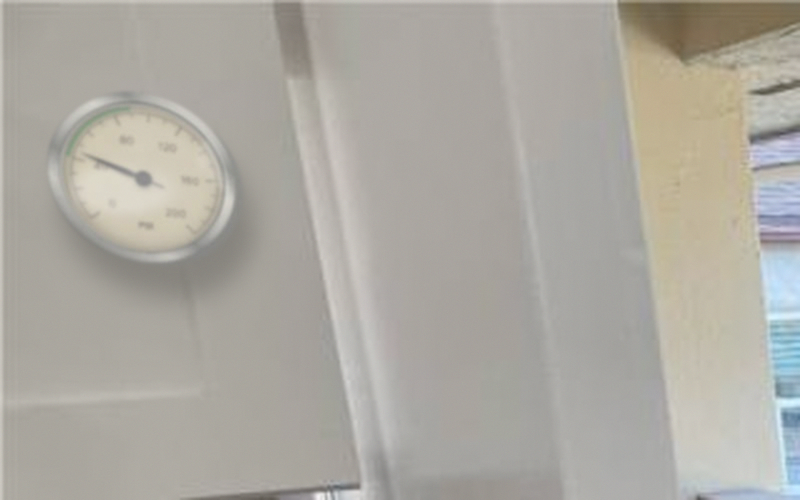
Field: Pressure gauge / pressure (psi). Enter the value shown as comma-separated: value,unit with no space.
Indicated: 45,psi
